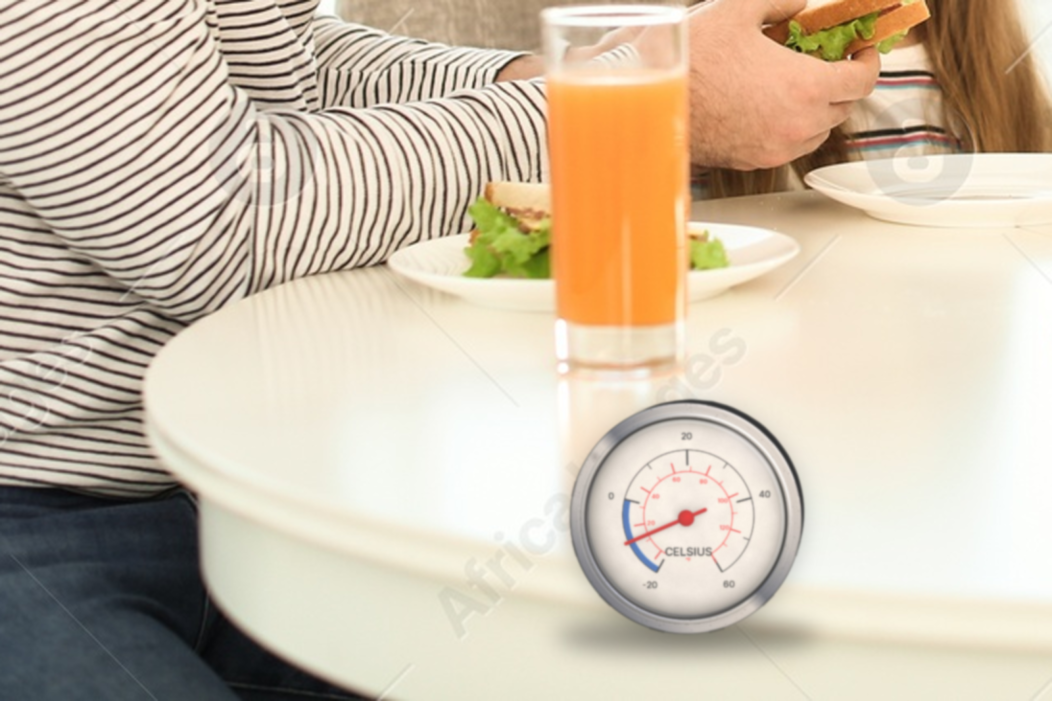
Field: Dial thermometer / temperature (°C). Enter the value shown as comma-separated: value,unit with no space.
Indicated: -10,°C
